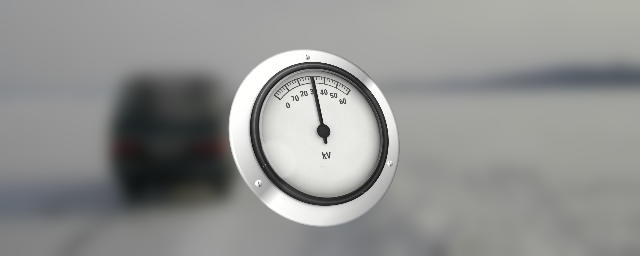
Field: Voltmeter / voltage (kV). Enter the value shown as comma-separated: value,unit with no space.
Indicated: 30,kV
